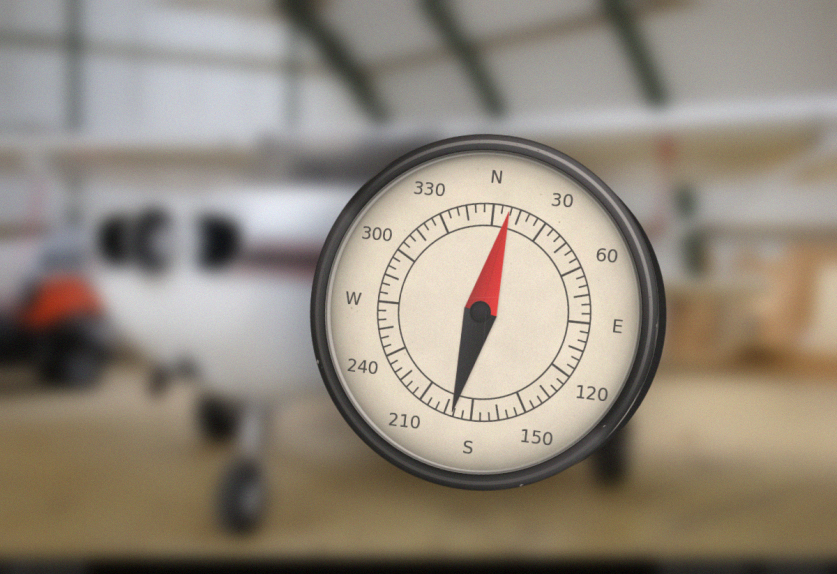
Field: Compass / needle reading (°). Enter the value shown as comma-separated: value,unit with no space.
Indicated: 10,°
